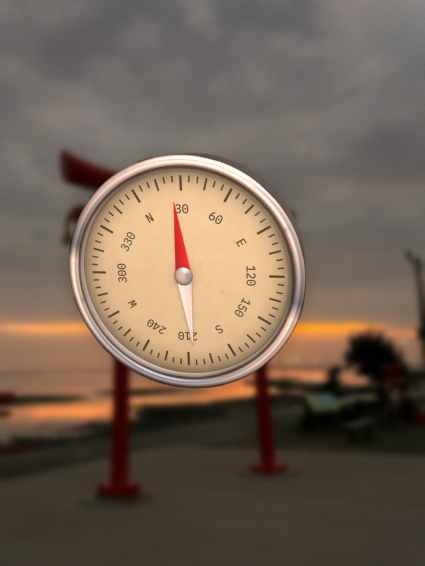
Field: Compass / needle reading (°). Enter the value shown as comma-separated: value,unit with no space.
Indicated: 25,°
